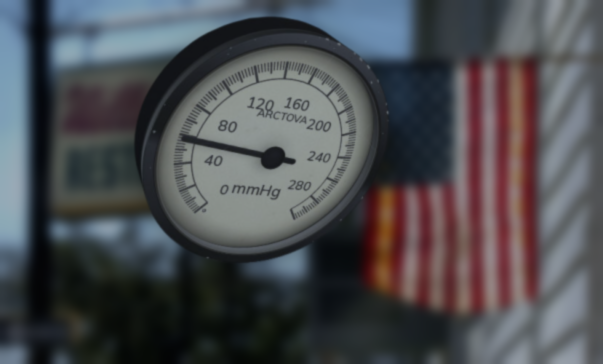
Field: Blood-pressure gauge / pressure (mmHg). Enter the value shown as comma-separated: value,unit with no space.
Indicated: 60,mmHg
